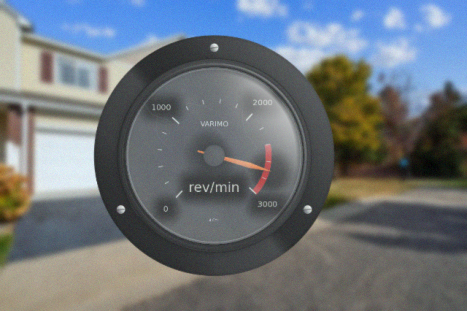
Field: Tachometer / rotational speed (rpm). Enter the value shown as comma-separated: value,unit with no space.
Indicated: 2700,rpm
